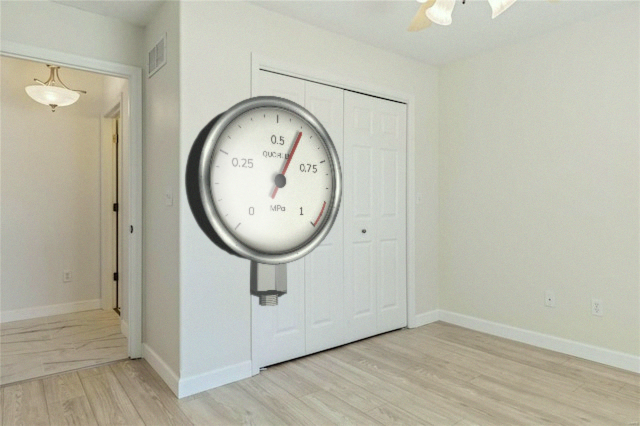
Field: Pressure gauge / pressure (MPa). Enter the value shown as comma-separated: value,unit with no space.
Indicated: 0.6,MPa
